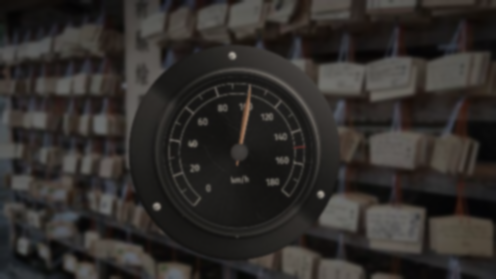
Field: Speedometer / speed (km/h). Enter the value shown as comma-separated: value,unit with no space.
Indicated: 100,km/h
